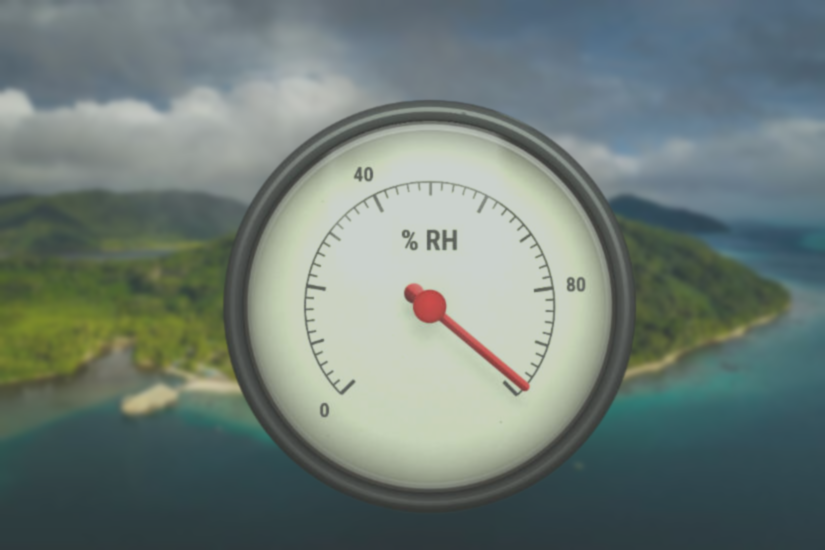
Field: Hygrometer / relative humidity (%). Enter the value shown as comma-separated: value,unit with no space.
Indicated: 98,%
